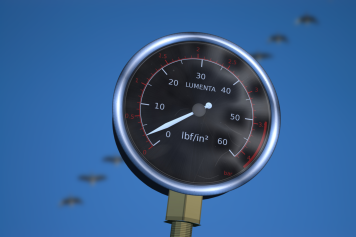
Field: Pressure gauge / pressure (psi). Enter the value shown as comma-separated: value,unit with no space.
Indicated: 2.5,psi
